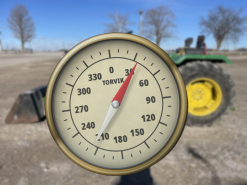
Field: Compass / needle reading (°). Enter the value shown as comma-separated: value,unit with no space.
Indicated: 35,°
